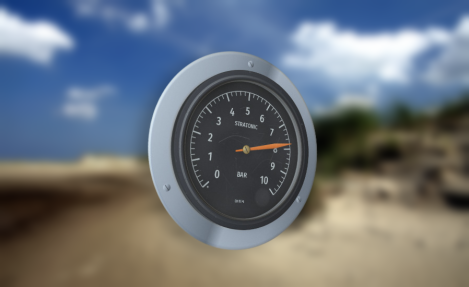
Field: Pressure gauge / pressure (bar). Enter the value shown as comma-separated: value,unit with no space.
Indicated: 7.8,bar
